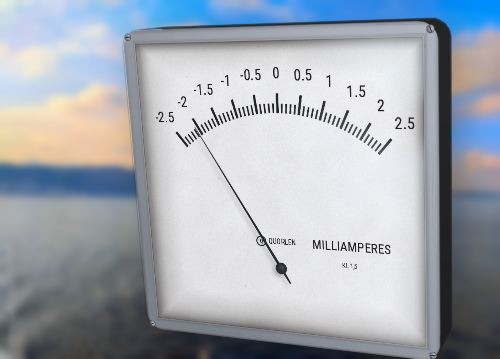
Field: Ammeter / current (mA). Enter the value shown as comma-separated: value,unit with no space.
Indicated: -2,mA
